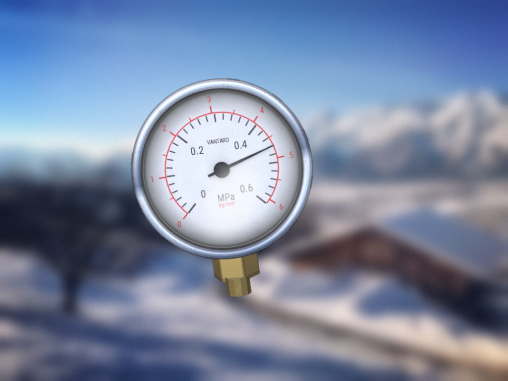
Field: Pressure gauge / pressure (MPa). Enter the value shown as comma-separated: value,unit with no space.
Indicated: 0.46,MPa
